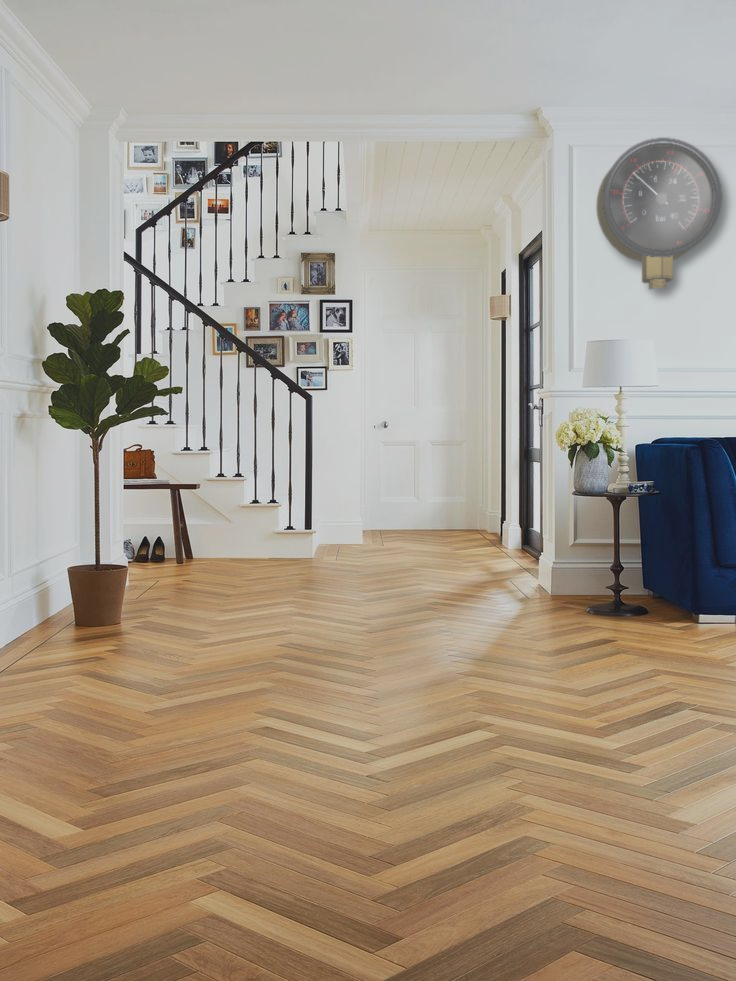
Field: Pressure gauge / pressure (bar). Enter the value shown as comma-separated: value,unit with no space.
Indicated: 12,bar
